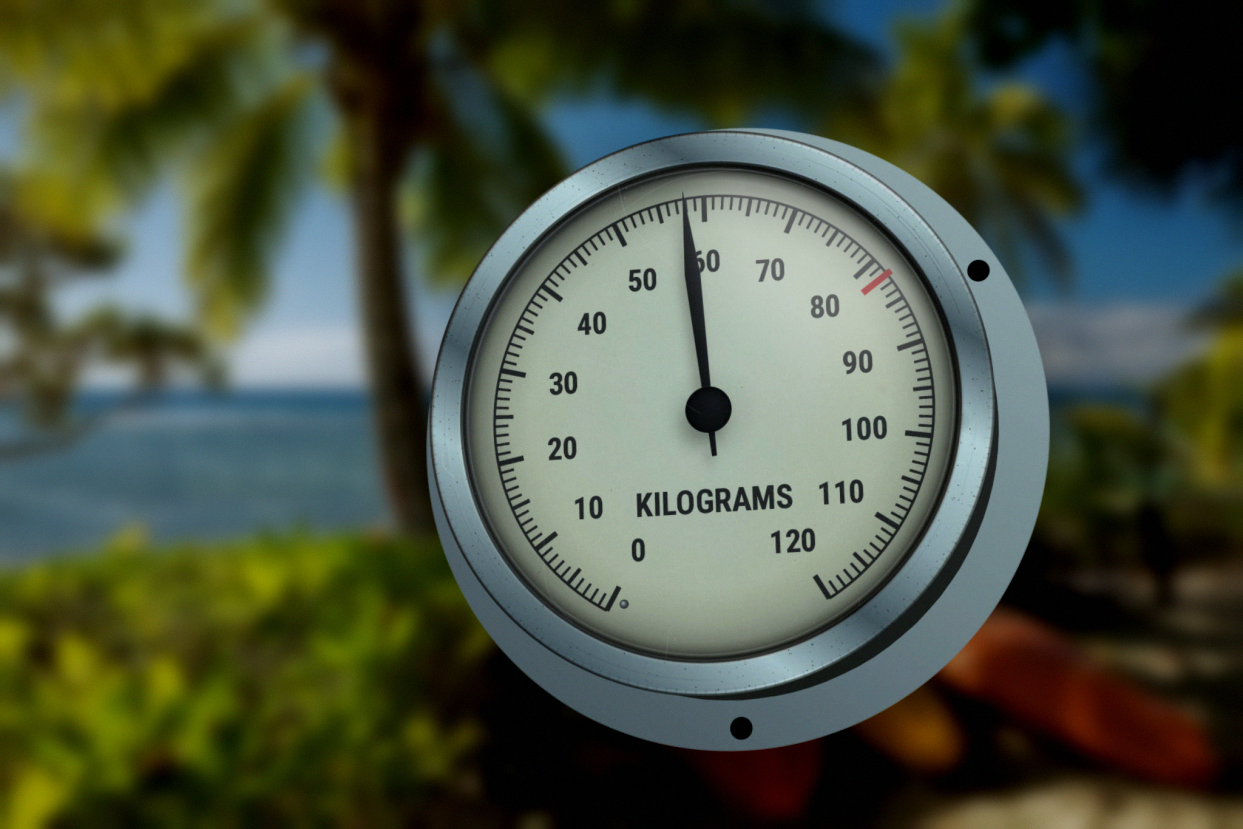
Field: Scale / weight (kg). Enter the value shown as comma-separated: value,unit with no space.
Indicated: 58,kg
